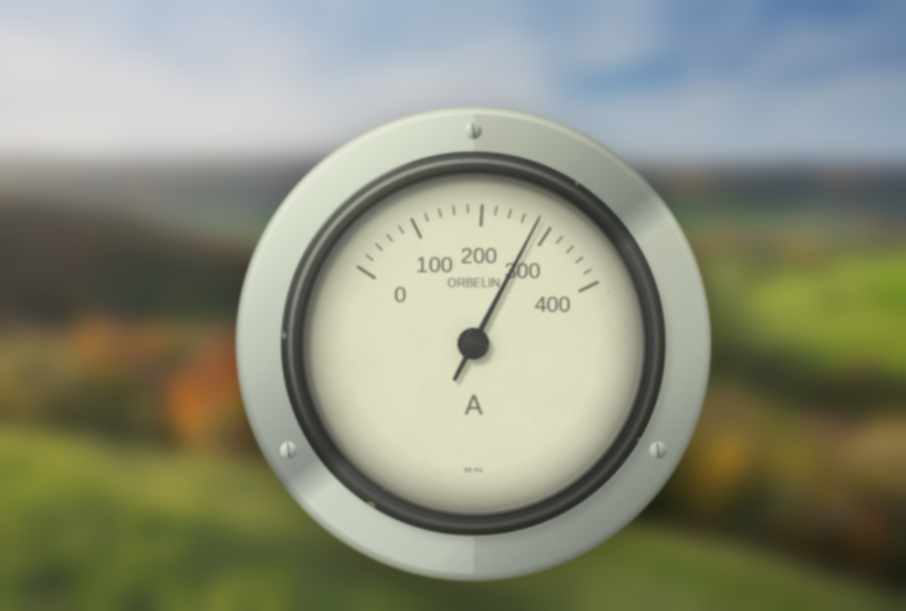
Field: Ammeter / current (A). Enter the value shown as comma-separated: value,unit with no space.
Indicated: 280,A
